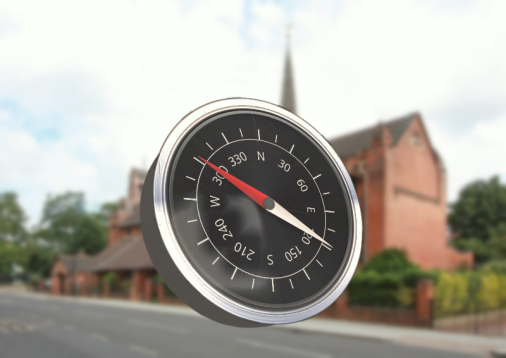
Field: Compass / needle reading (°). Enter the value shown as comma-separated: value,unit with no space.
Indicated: 300,°
